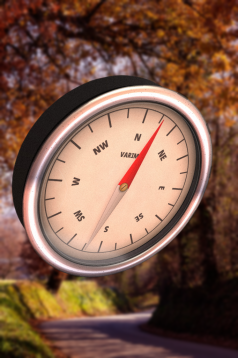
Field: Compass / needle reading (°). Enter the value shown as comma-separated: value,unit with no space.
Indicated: 15,°
